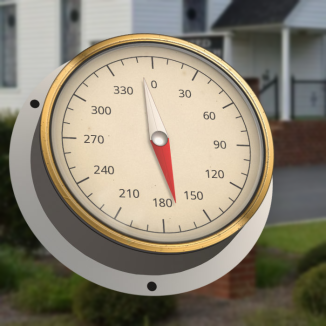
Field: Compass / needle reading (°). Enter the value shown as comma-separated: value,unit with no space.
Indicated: 170,°
